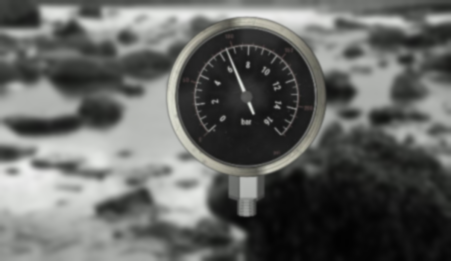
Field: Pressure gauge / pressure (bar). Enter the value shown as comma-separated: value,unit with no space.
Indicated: 6.5,bar
